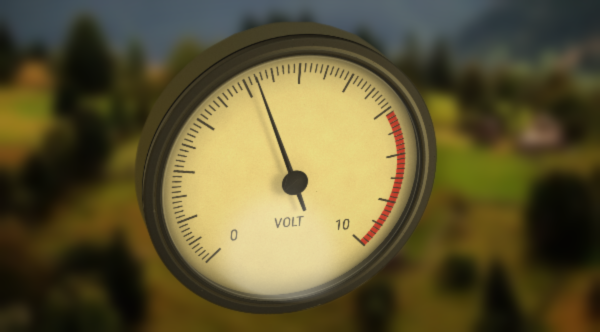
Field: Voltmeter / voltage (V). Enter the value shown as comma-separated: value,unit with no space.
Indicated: 4.2,V
